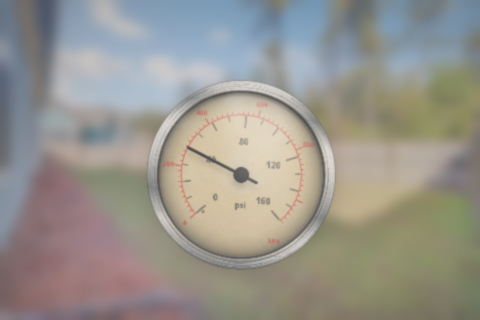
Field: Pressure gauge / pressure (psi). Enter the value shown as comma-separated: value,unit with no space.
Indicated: 40,psi
